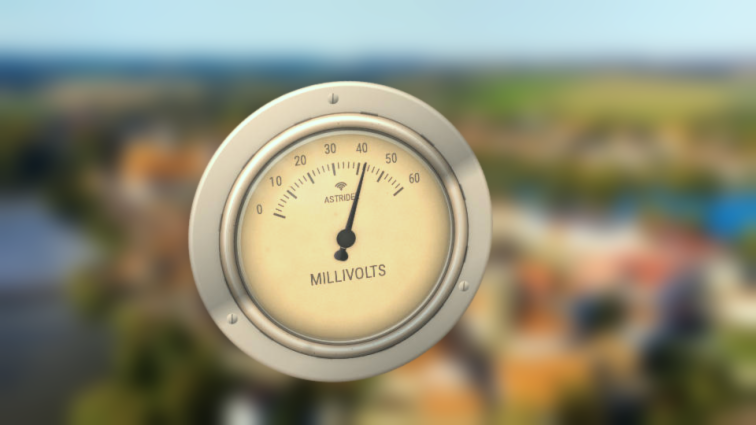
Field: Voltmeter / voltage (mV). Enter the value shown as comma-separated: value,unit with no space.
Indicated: 42,mV
